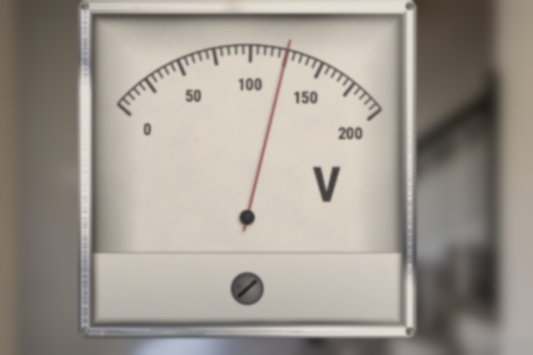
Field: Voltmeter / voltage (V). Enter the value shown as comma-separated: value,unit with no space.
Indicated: 125,V
